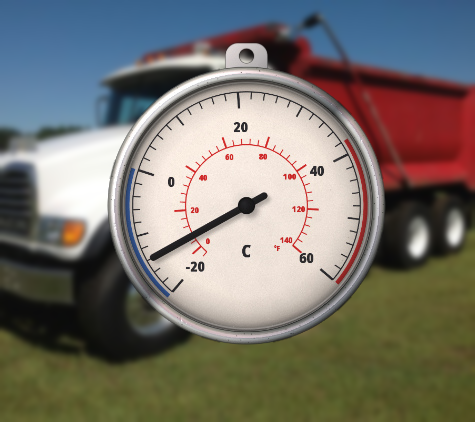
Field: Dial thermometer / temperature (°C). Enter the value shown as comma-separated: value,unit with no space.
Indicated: -14,°C
